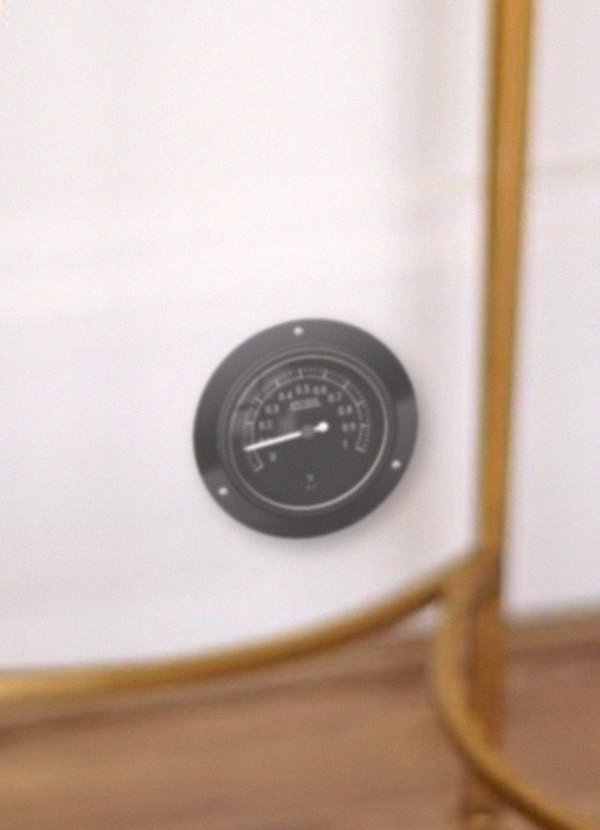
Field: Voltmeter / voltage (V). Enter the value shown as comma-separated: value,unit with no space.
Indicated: 0.1,V
